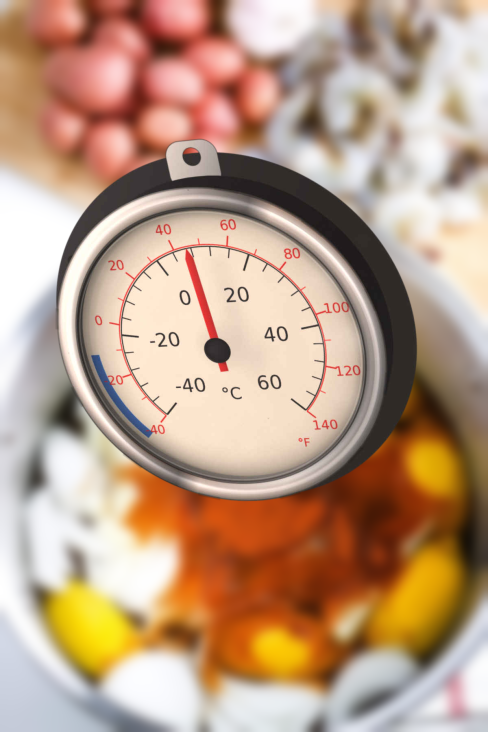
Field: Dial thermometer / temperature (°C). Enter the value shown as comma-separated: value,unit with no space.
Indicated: 8,°C
